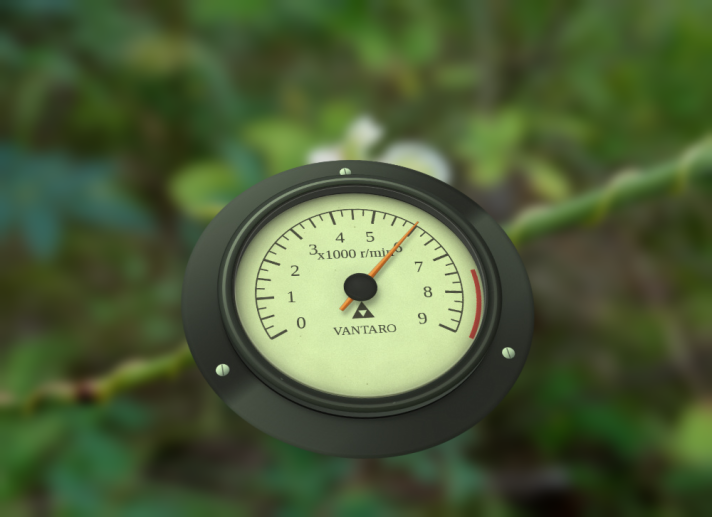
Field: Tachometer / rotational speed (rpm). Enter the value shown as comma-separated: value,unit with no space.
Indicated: 6000,rpm
